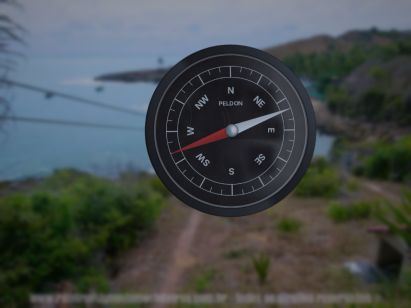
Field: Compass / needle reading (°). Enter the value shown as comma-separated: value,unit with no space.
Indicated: 250,°
